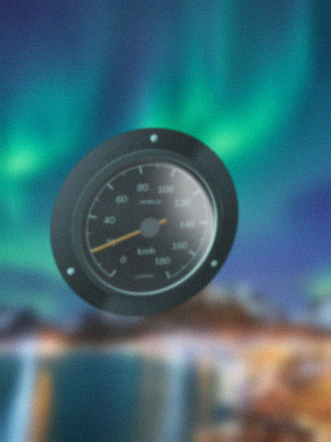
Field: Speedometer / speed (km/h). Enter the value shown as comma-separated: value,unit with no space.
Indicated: 20,km/h
